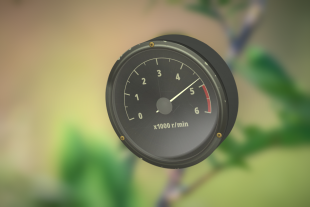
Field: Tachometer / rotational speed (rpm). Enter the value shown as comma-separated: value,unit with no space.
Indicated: 4750,rpm
